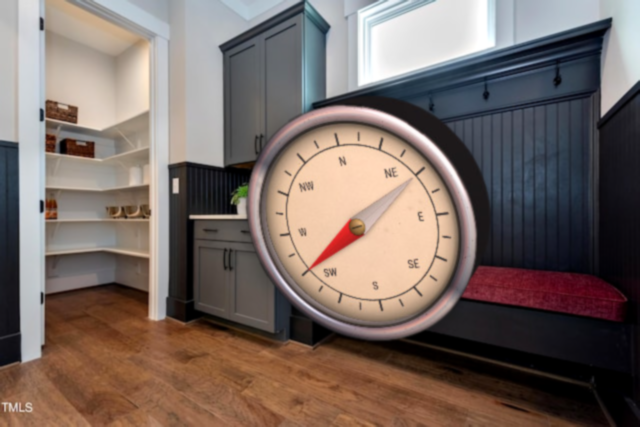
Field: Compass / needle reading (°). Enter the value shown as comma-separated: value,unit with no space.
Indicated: 240,°
